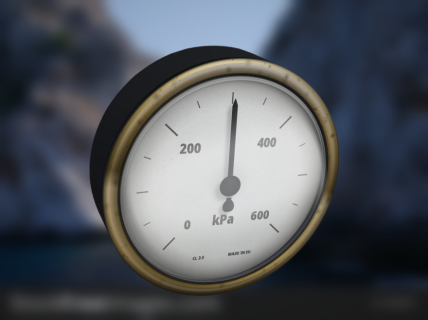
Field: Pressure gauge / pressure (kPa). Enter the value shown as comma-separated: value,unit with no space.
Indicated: 300,kPa
